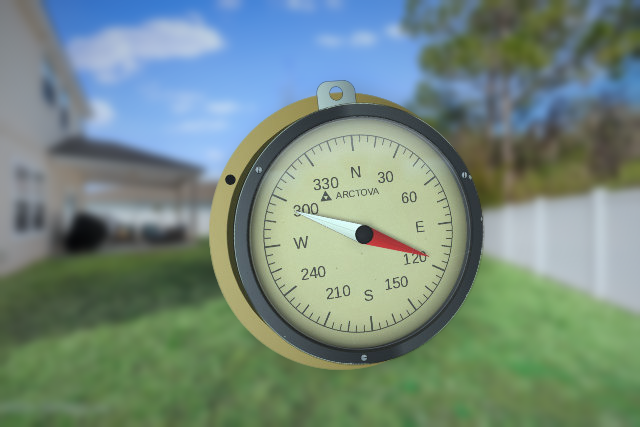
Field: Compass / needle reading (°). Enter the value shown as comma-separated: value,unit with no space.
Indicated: 115,°
